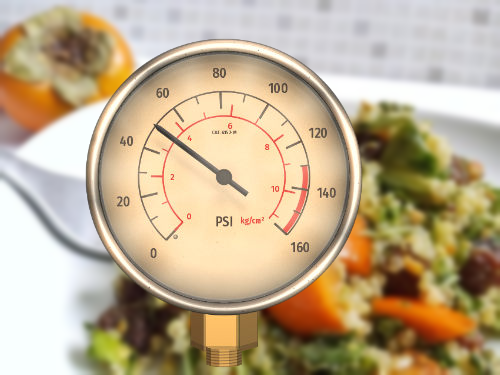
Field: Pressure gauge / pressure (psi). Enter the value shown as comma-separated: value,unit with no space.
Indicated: 50,psi
